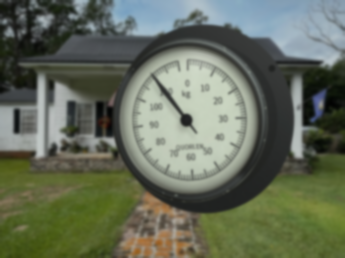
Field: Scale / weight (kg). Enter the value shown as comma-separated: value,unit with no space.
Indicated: 110,kg
